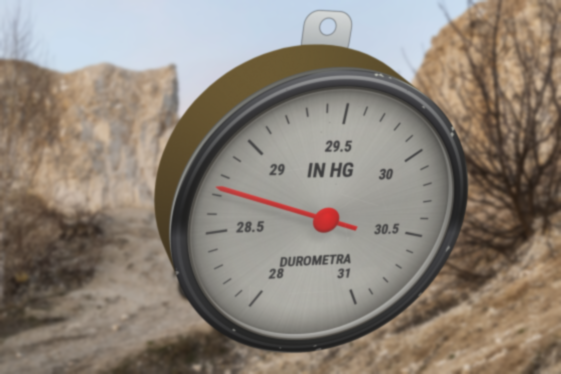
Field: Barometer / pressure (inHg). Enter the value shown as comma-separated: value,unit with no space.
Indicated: 28.75,inHg
